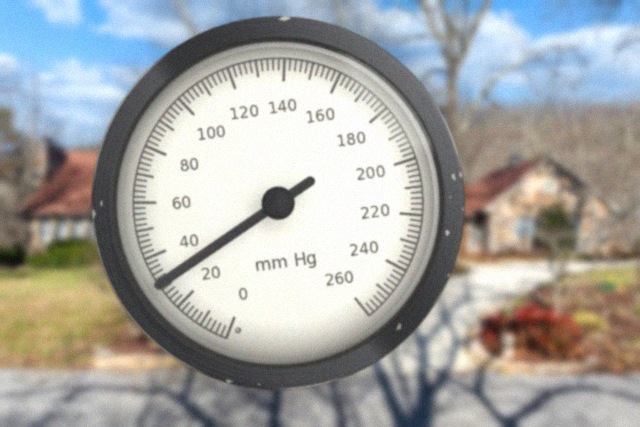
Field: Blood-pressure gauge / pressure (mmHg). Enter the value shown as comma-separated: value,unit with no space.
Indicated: 30,mmHg
